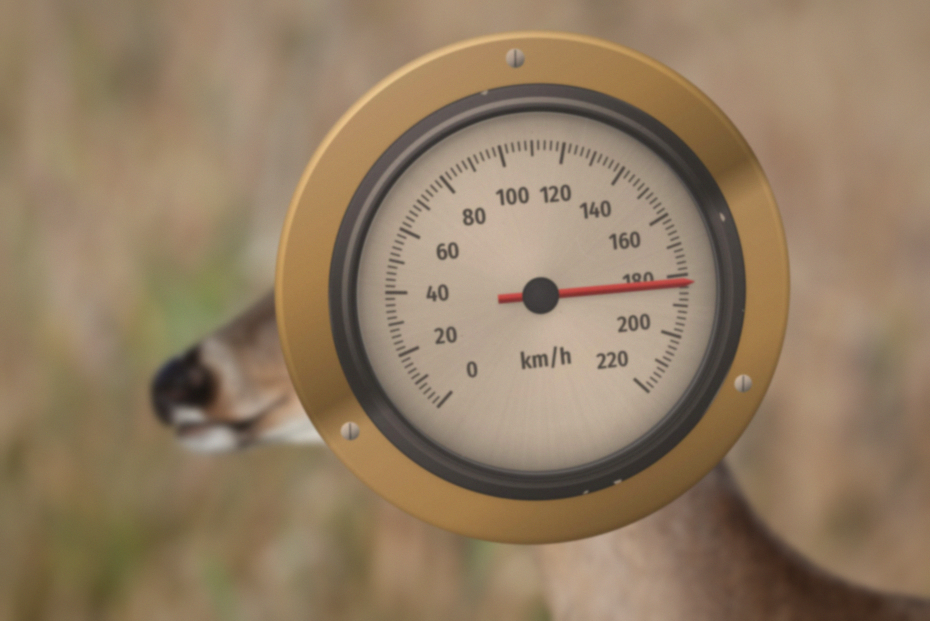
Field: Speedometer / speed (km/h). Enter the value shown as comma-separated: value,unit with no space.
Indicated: 182,km/h
